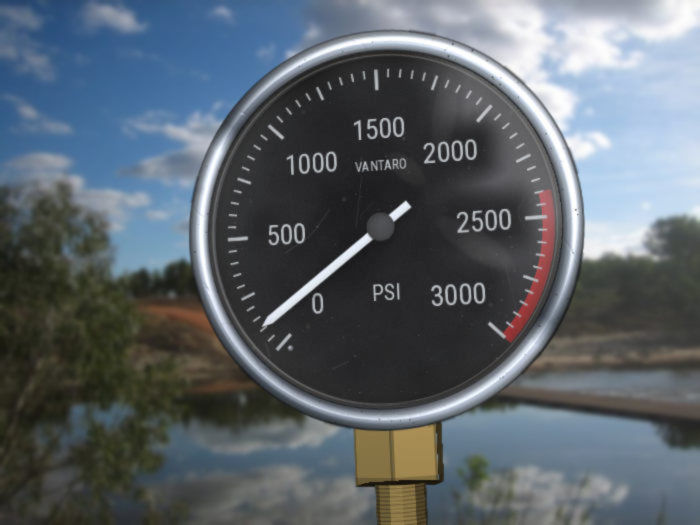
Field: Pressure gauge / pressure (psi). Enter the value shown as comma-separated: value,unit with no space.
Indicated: 100,psi
